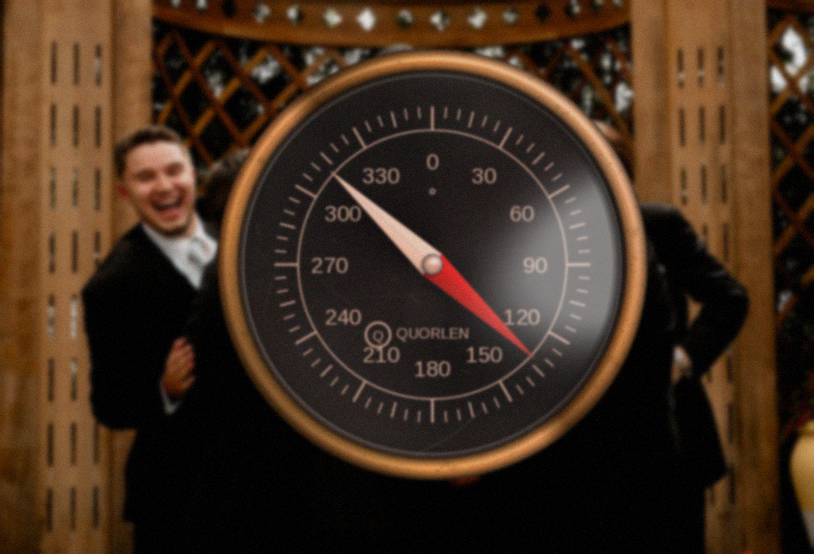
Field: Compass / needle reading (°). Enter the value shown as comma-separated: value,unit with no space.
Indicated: 132.5,°
